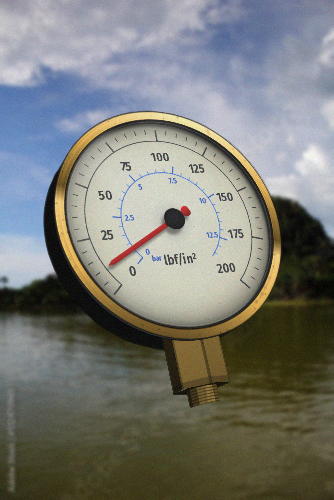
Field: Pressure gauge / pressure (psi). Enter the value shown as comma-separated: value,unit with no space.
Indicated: 10,psi
